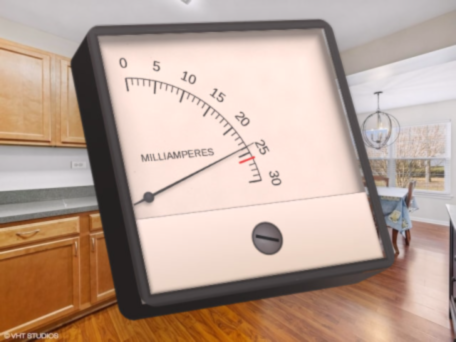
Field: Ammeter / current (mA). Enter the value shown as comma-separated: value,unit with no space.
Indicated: 24,mA
